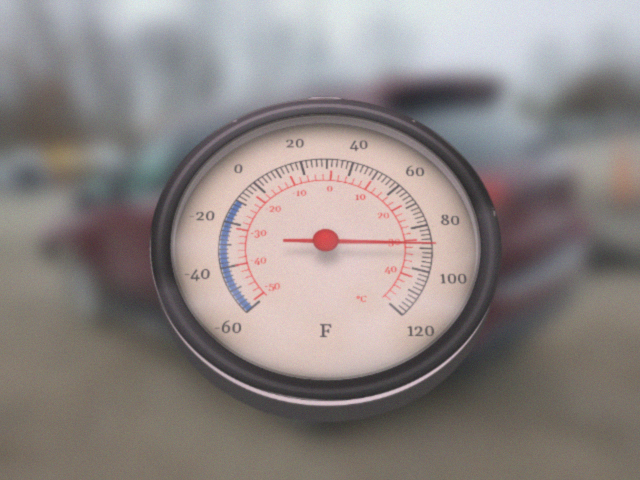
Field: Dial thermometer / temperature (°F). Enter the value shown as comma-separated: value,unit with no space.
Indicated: 90,°F
